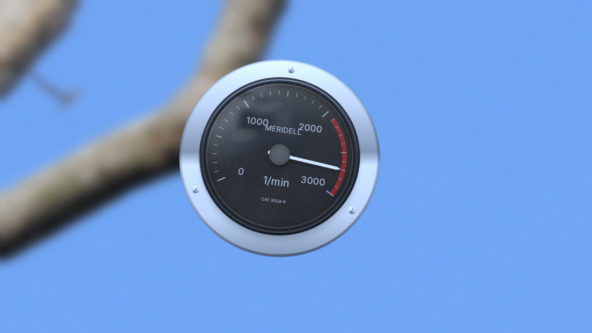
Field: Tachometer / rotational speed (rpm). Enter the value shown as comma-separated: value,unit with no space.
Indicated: 2700,rpm
